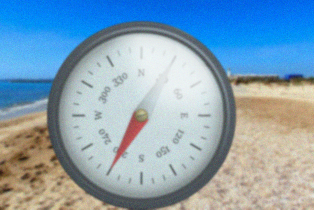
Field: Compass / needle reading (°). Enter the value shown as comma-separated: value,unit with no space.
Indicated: 210,°
